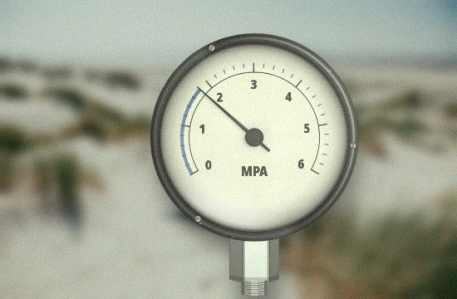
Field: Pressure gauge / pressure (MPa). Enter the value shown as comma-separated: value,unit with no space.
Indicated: 1.8,MPa
